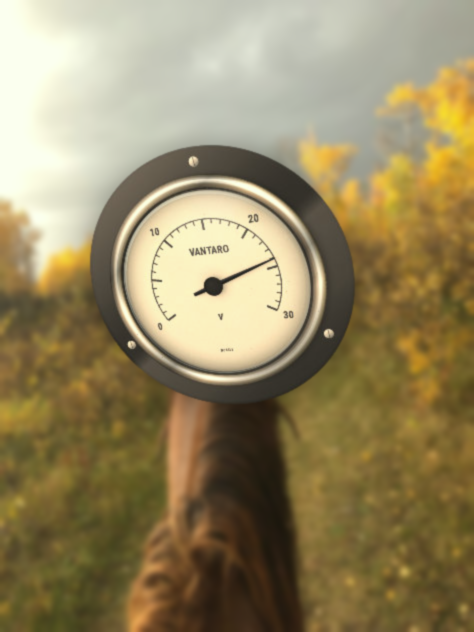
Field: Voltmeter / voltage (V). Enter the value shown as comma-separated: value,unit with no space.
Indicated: 24,V
